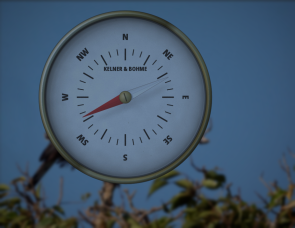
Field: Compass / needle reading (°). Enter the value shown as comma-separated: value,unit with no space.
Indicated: 245,°
